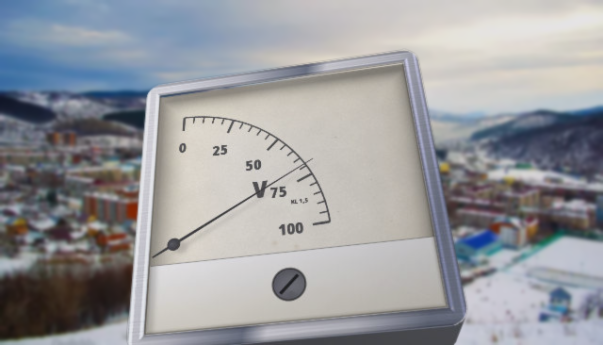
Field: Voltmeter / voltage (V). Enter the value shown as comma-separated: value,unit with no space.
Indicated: 70,V
